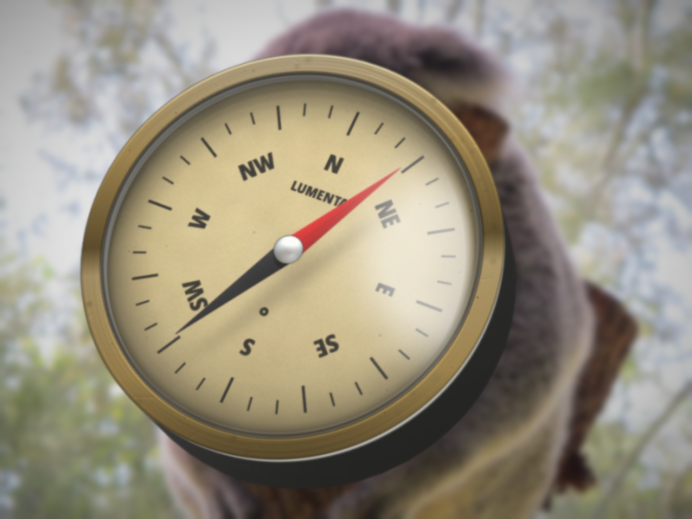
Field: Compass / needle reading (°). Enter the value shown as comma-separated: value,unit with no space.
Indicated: 30,°
